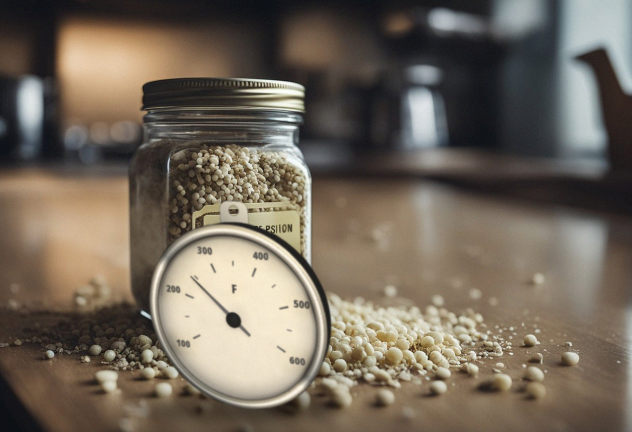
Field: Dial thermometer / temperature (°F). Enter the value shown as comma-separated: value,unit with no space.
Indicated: 250,°F
